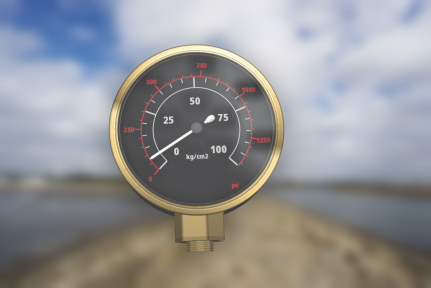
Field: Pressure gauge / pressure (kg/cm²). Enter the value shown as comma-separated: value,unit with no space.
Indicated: 5,kg/cm²
